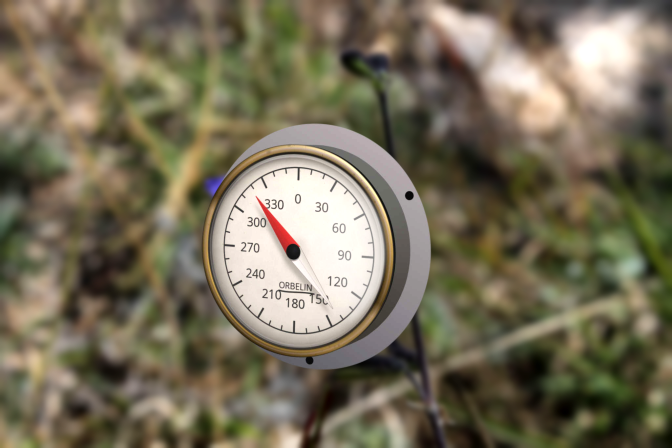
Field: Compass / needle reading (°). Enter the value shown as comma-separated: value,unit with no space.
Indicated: 320,°
